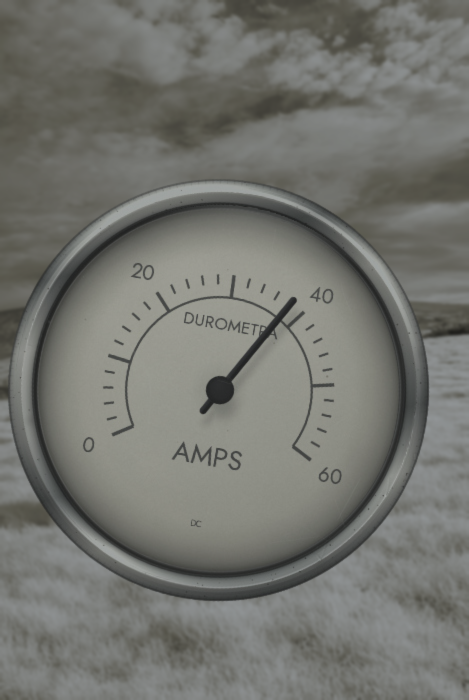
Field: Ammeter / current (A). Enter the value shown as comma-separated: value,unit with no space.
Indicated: 38,A
